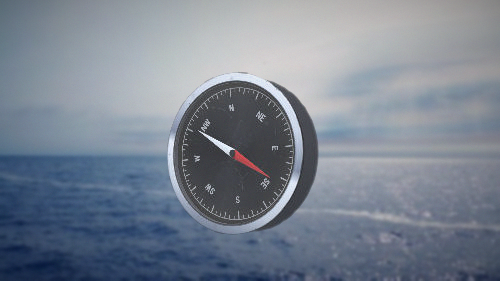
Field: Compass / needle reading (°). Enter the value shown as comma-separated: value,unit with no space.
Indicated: 125,°
